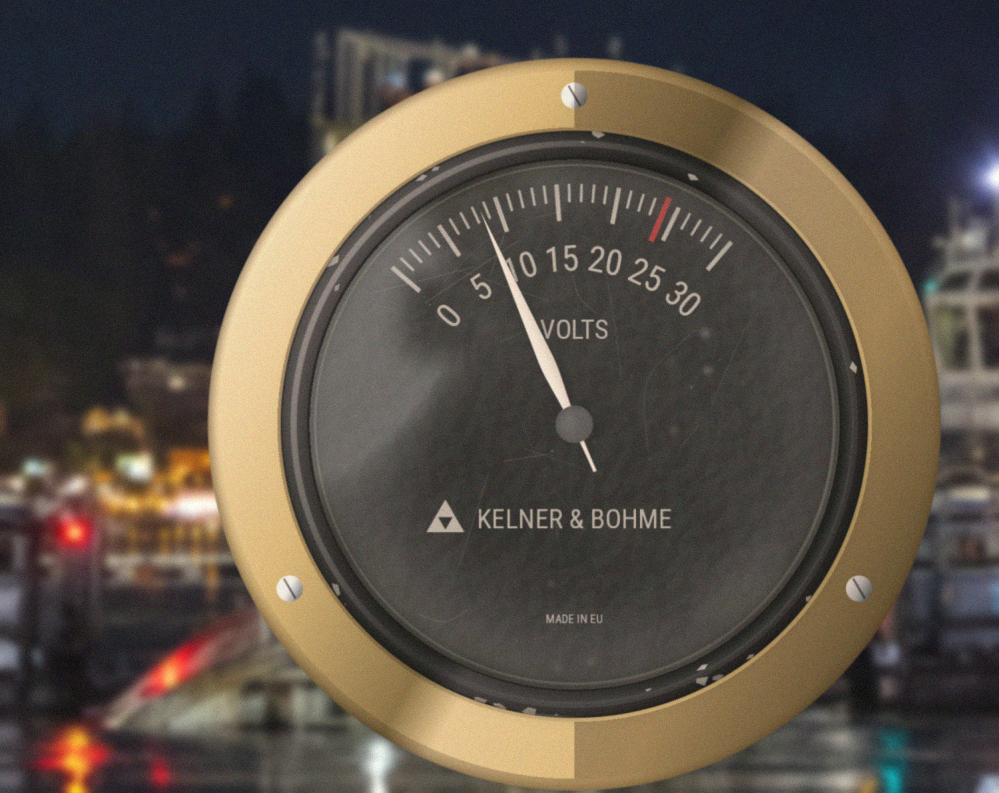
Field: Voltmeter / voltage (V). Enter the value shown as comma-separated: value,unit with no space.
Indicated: 8.5,V
